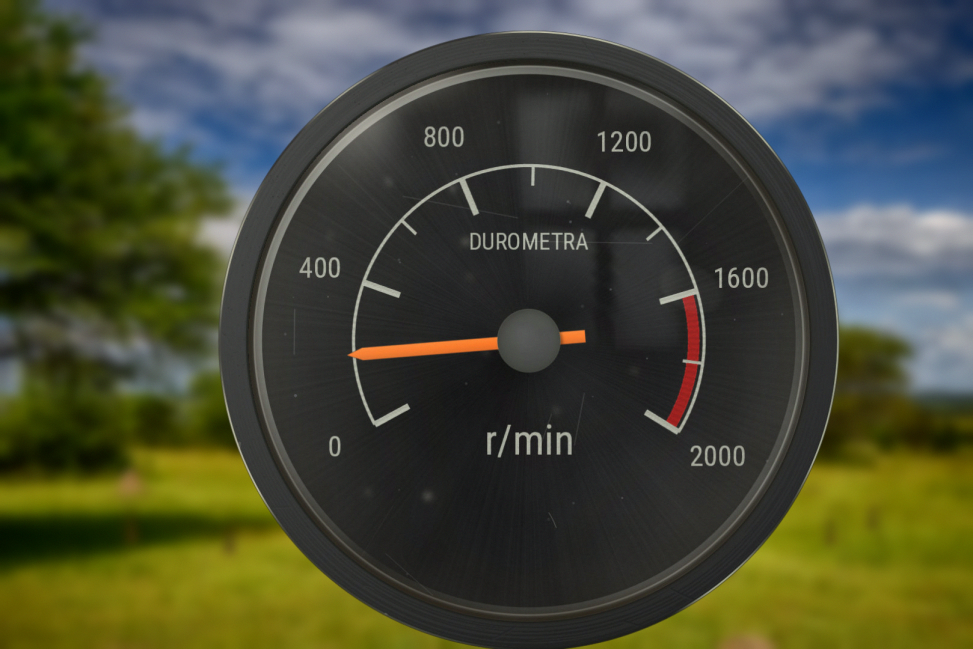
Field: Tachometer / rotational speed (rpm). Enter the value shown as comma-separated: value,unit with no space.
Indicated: 200,rpm
